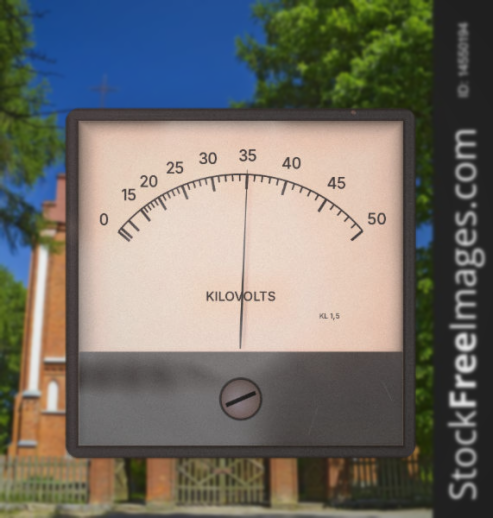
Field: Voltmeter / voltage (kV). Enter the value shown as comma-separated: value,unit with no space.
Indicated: 35,kV
